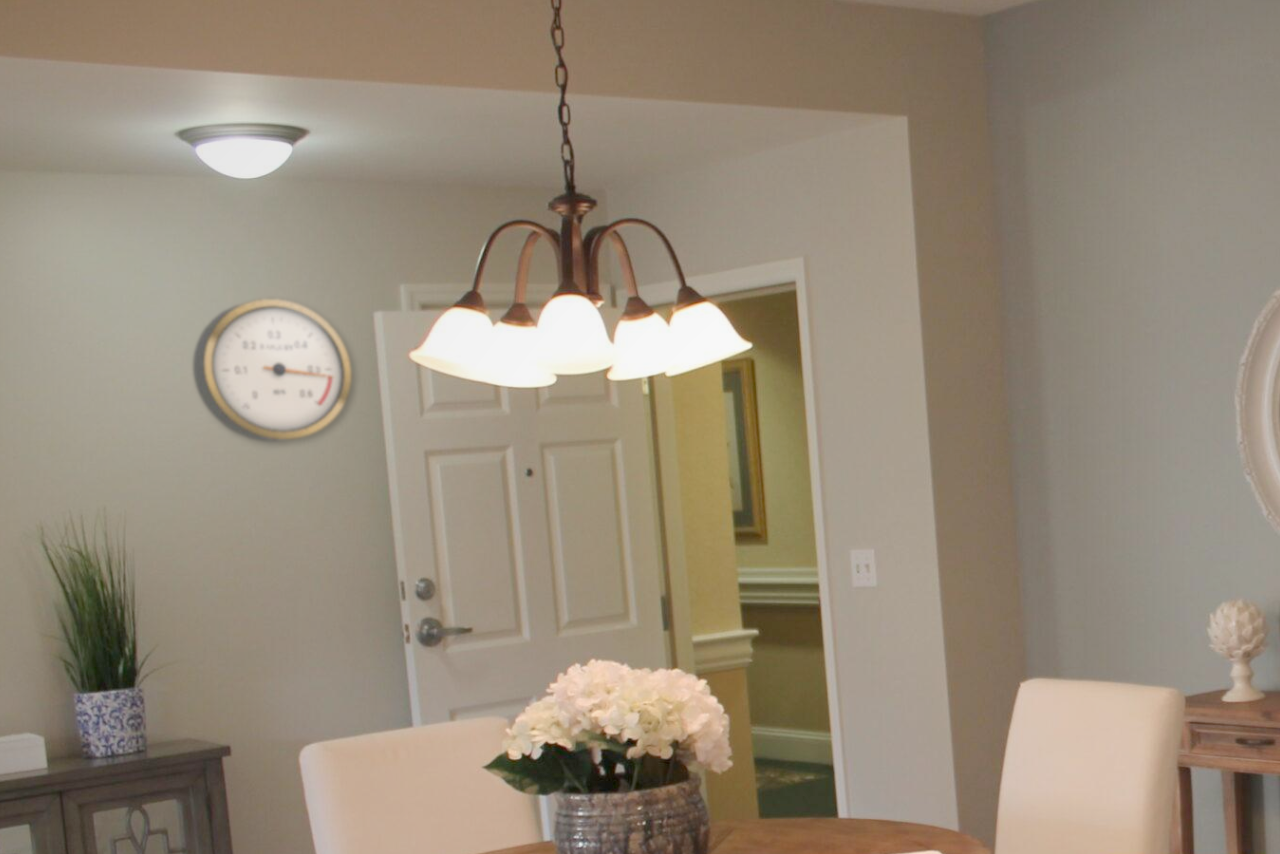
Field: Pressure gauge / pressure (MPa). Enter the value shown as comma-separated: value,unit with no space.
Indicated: 0.52,MPa
